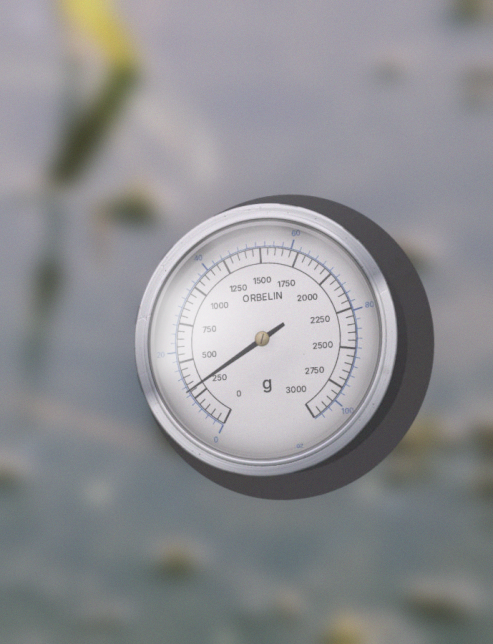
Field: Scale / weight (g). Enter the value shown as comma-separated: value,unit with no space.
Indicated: 300,g
